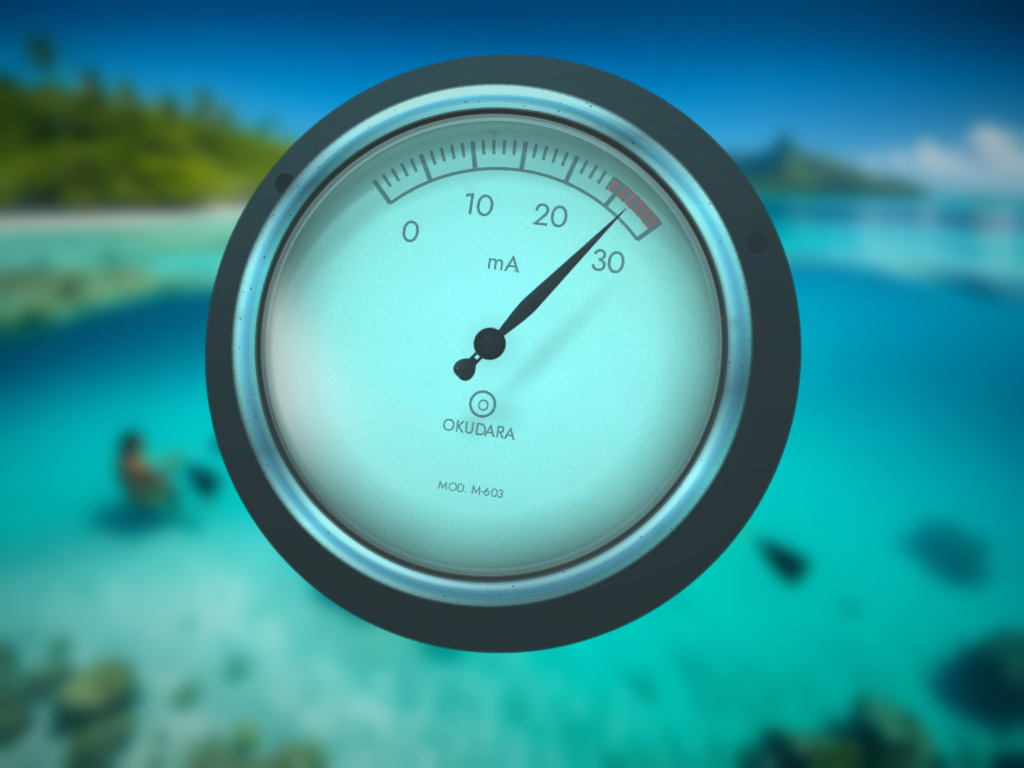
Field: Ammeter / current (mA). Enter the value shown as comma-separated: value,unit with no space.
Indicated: 27,mA
